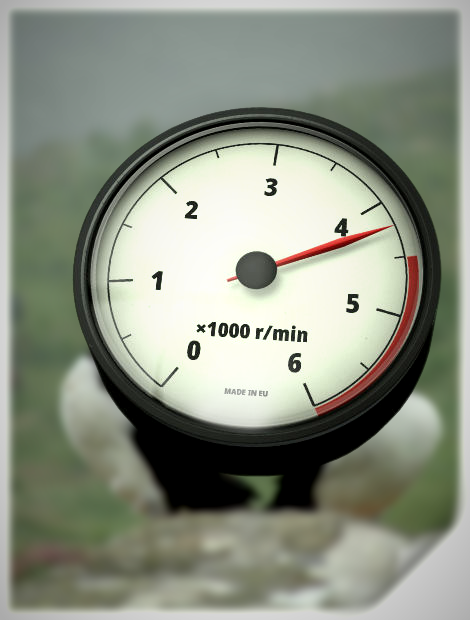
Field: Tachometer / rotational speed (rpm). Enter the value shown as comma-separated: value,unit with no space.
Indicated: 4250,rpm
